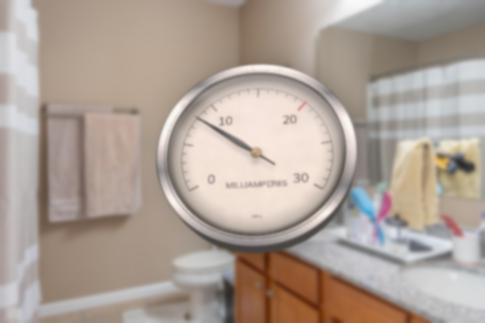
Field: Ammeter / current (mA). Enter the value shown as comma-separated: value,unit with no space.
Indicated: 8,mA
